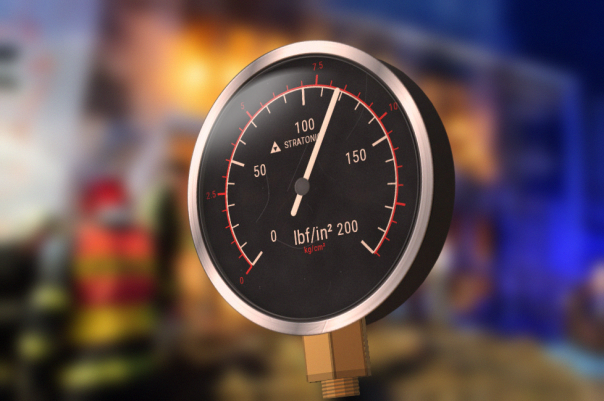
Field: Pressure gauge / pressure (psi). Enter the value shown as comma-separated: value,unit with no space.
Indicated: 120,psi
